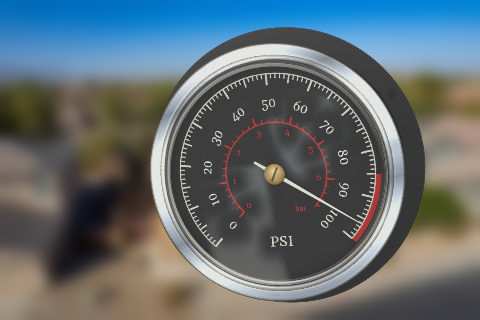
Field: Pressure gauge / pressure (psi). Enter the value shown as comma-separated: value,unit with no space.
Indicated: 96,psi
